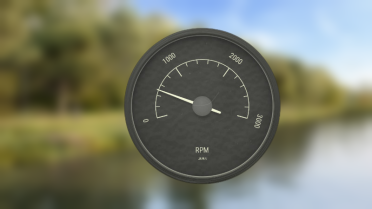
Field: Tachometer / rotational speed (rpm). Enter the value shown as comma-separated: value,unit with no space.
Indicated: 500,rpm
